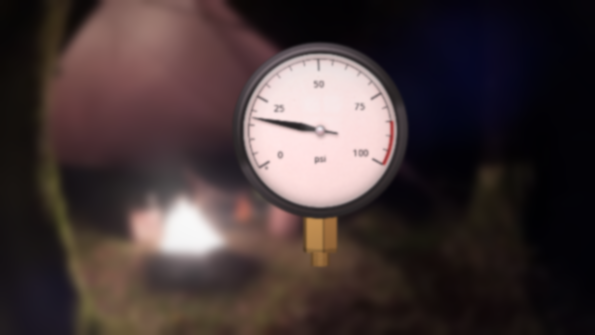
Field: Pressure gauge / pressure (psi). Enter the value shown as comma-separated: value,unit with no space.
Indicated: 17.5,psi
